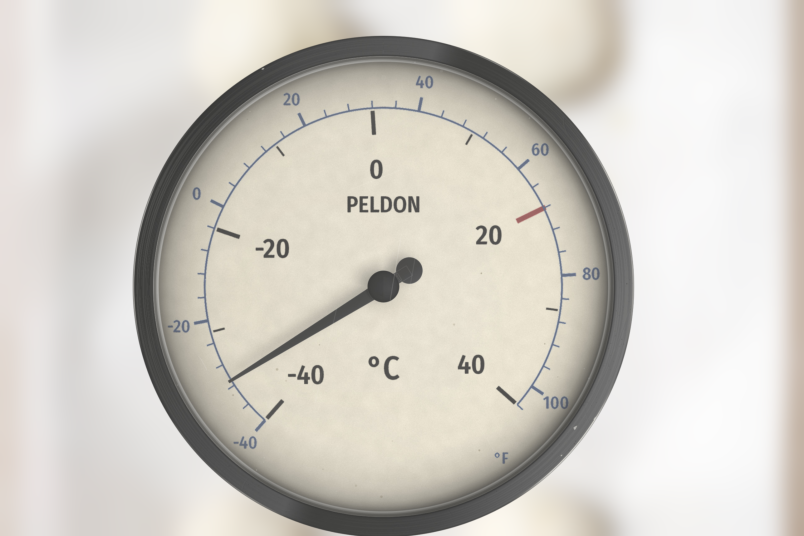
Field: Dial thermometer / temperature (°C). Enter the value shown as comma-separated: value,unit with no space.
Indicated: -35,°C
